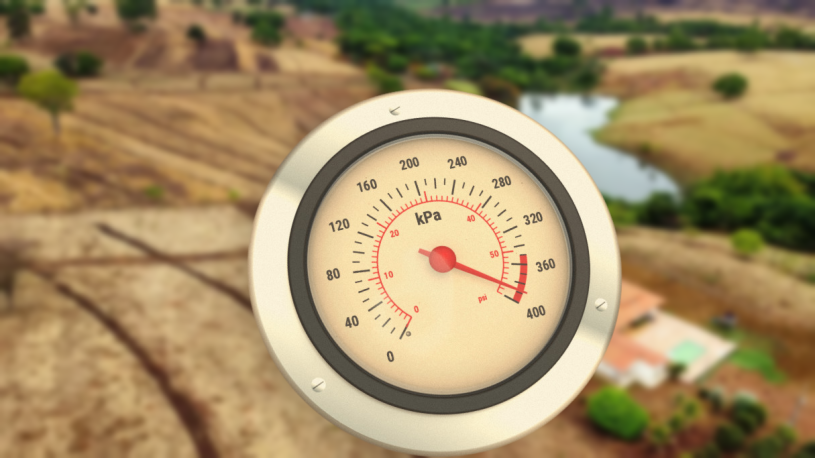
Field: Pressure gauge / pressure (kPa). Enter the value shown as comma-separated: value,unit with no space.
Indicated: 390,kPa
